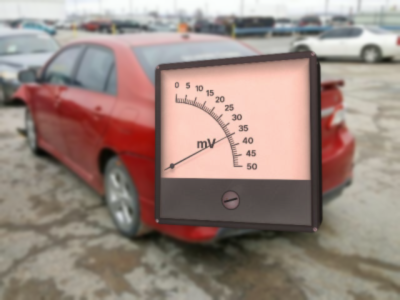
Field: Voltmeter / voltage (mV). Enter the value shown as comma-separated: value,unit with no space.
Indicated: 35,mV
